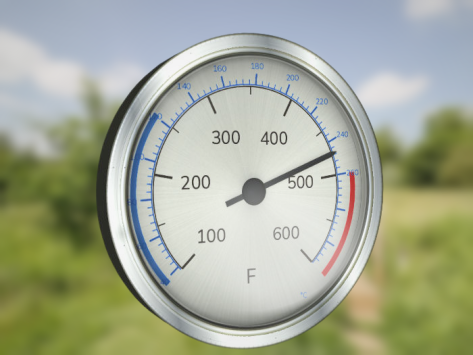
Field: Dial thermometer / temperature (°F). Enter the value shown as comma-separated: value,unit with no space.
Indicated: 475,°F
